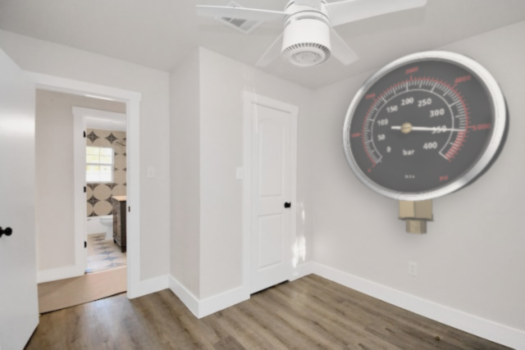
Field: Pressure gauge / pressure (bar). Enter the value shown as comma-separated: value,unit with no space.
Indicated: 350,bar
